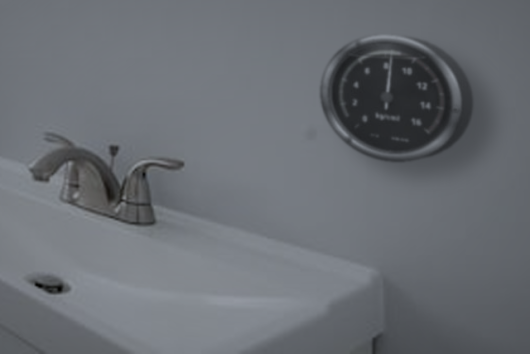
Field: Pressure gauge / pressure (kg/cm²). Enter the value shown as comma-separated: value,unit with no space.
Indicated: 8.5,kg/cm²
